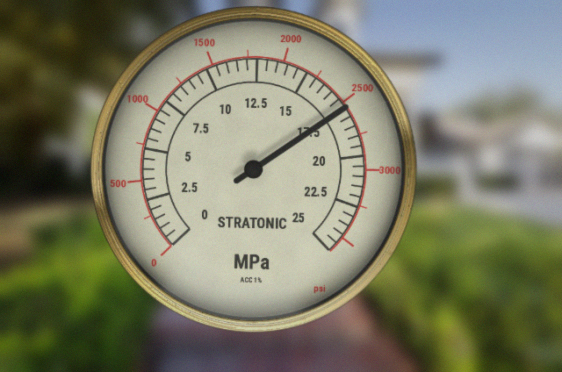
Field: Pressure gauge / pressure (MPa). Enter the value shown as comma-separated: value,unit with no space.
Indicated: 17.5,MPa
